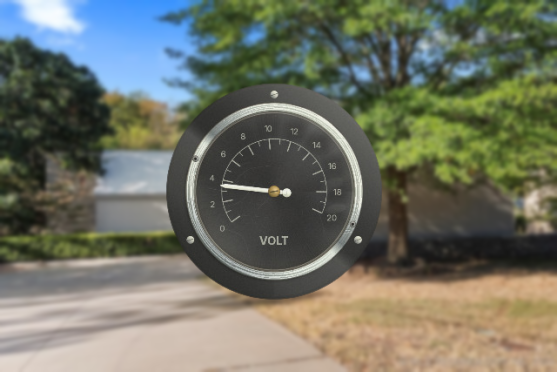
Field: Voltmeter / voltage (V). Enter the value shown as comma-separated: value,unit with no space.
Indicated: 3.5,V
